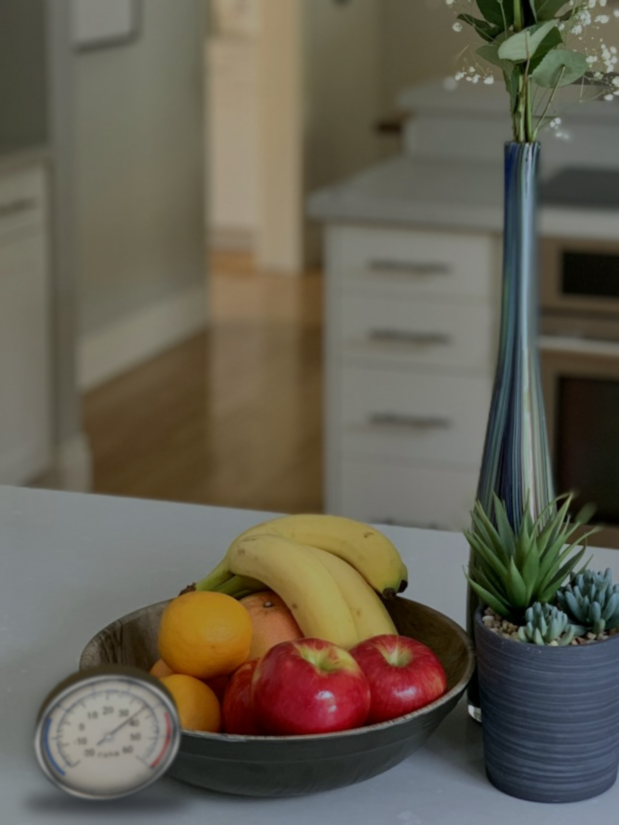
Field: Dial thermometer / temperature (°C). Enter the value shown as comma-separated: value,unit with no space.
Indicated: 35,°C
